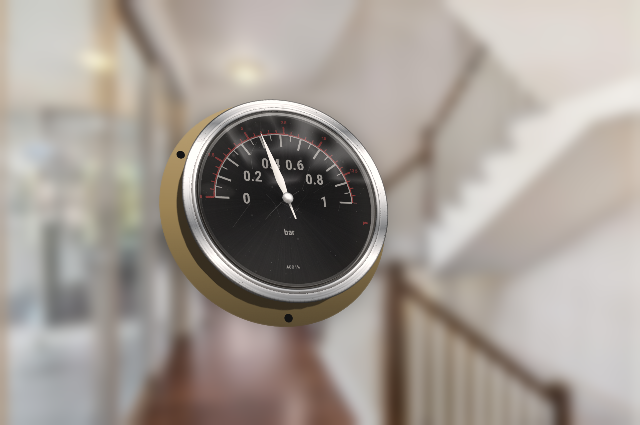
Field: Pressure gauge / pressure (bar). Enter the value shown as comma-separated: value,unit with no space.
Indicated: 0.4,bar
